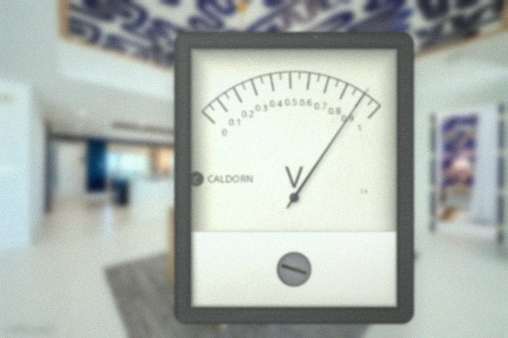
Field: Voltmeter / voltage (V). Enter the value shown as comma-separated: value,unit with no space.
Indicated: 0.9,V
